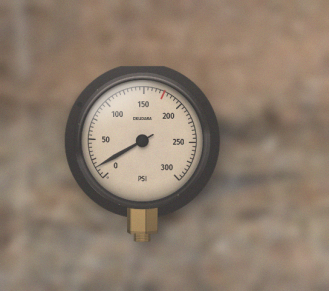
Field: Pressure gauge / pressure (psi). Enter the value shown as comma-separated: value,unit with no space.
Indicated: 15,psi
